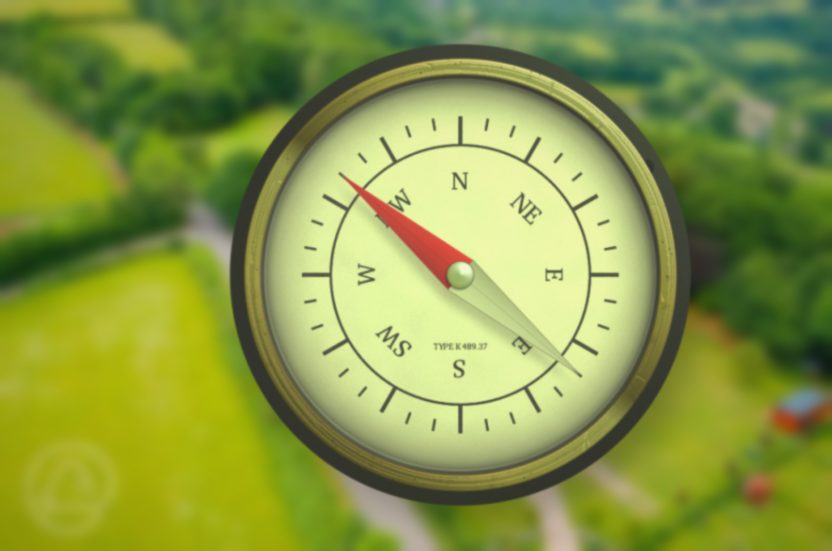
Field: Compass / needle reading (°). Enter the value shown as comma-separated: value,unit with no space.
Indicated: 310,°
